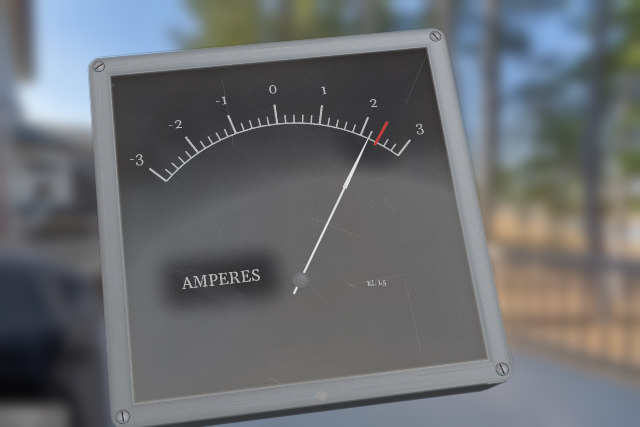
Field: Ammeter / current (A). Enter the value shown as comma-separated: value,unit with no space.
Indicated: 2.2,A
